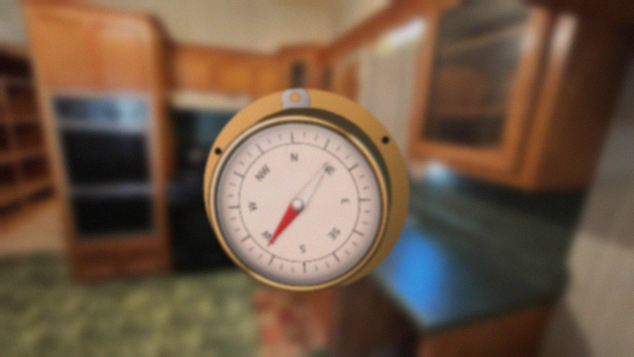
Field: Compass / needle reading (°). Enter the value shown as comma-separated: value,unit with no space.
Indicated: 220,°
